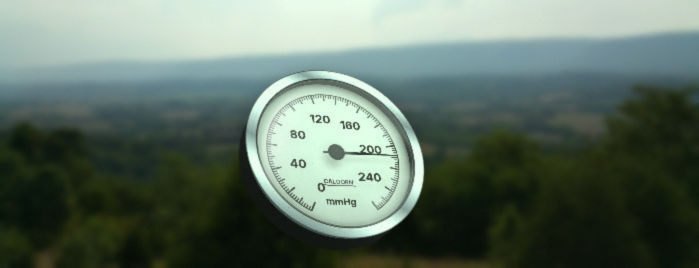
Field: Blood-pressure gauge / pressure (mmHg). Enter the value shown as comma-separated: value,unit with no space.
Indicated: 210,mmHg
